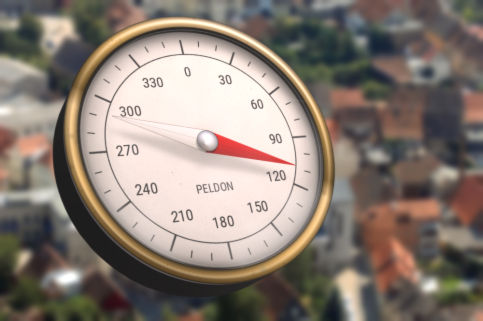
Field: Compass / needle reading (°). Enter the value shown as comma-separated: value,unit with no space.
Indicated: 110,°
